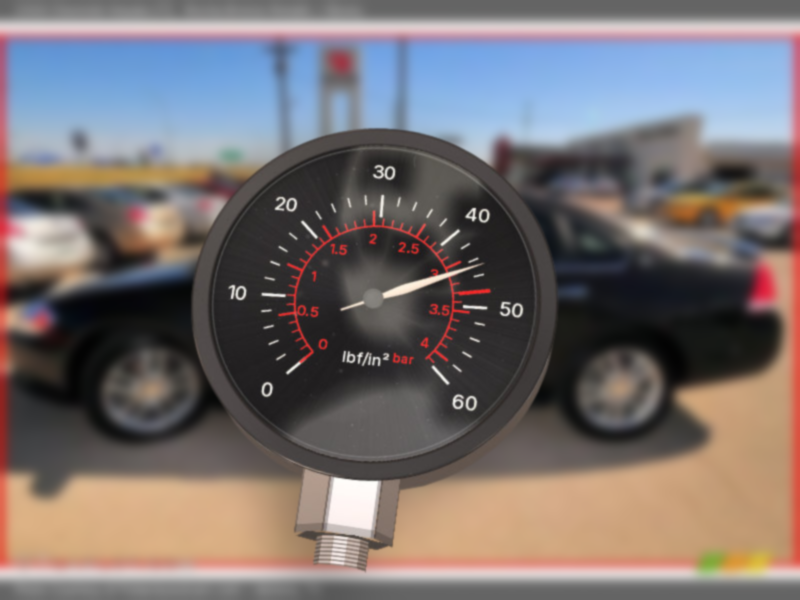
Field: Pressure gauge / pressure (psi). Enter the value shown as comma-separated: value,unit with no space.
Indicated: 45,psi
